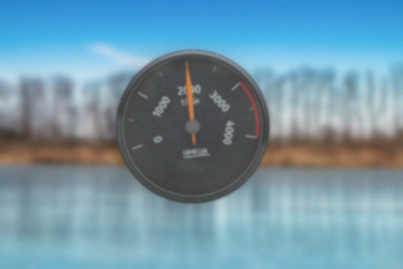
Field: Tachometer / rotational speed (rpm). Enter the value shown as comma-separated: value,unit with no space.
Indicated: 2000,rpm
